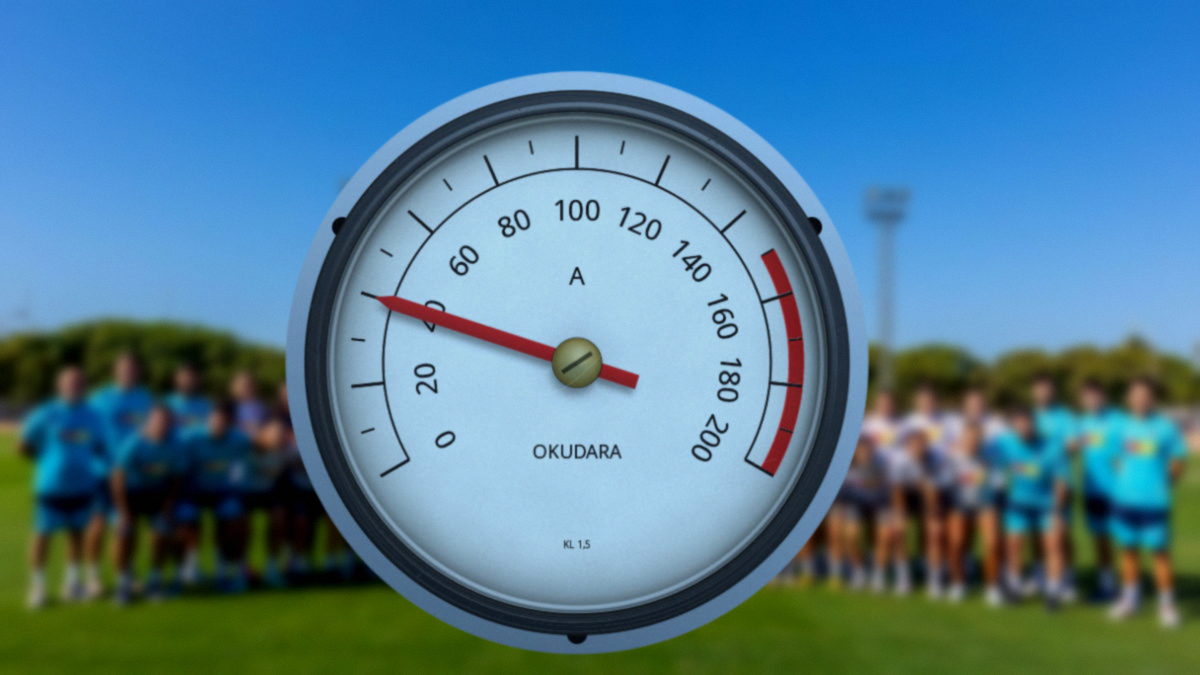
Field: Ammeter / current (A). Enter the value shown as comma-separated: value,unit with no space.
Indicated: 40,A
